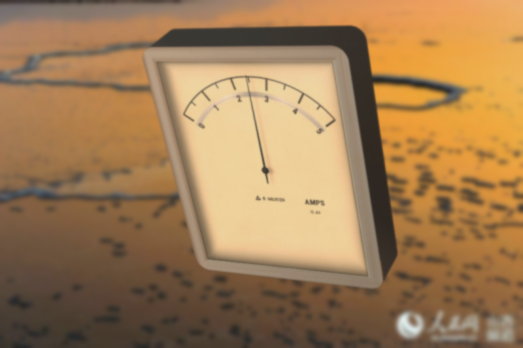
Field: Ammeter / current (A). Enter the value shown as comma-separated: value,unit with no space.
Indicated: 2.5,A
